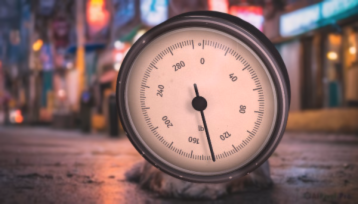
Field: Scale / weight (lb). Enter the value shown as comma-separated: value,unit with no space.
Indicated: 140,lb
